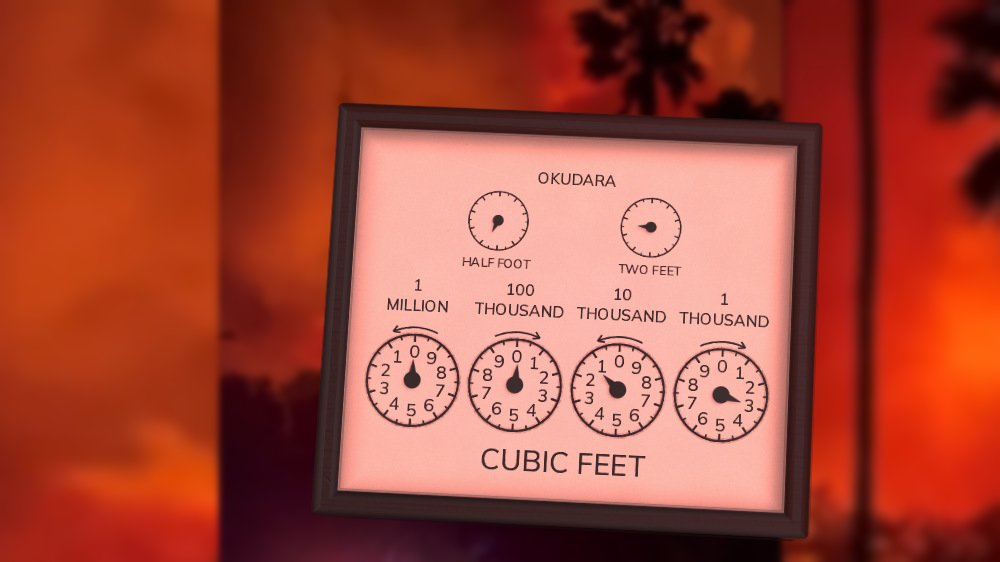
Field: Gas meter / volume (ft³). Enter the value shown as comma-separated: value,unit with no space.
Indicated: 1300,ft³
